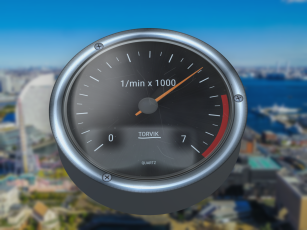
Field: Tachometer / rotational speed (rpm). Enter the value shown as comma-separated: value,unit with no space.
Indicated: 4750,rpm
